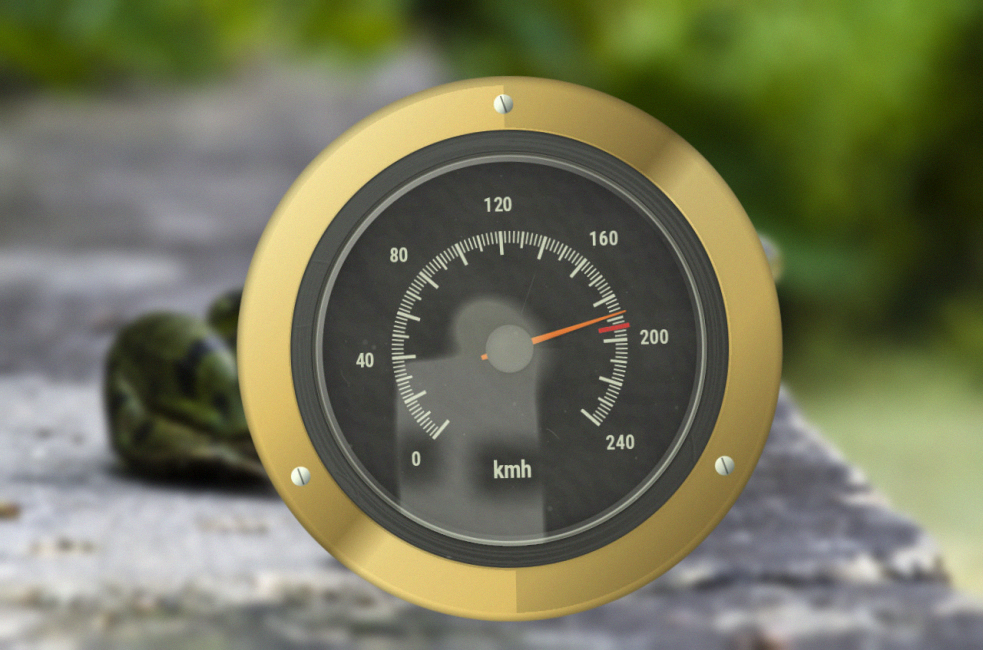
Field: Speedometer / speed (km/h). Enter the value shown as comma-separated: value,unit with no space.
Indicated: 188,km/h
